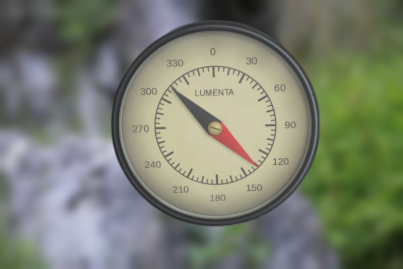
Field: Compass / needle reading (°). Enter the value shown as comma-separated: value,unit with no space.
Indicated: 135,°
